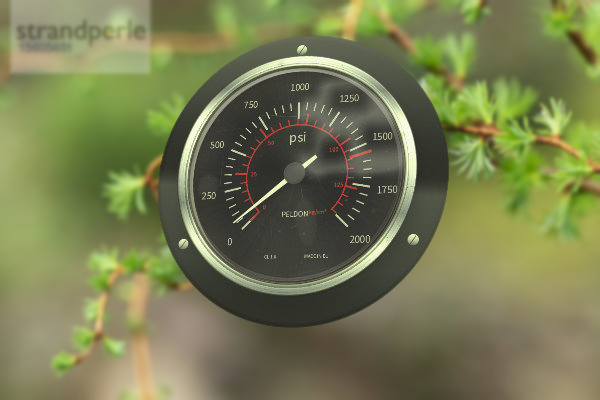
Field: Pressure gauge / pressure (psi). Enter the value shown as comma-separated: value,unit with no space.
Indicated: 50,psi
